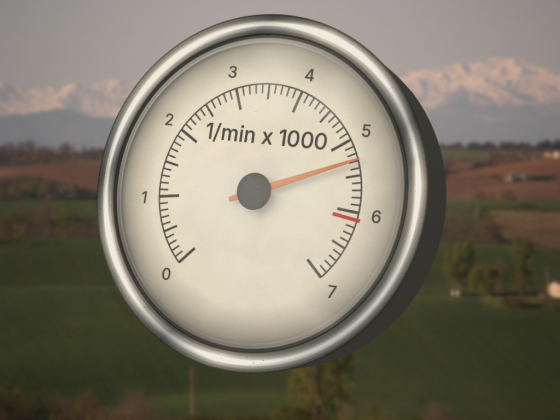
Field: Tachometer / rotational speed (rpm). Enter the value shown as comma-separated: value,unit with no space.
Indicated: 5300,rpm
